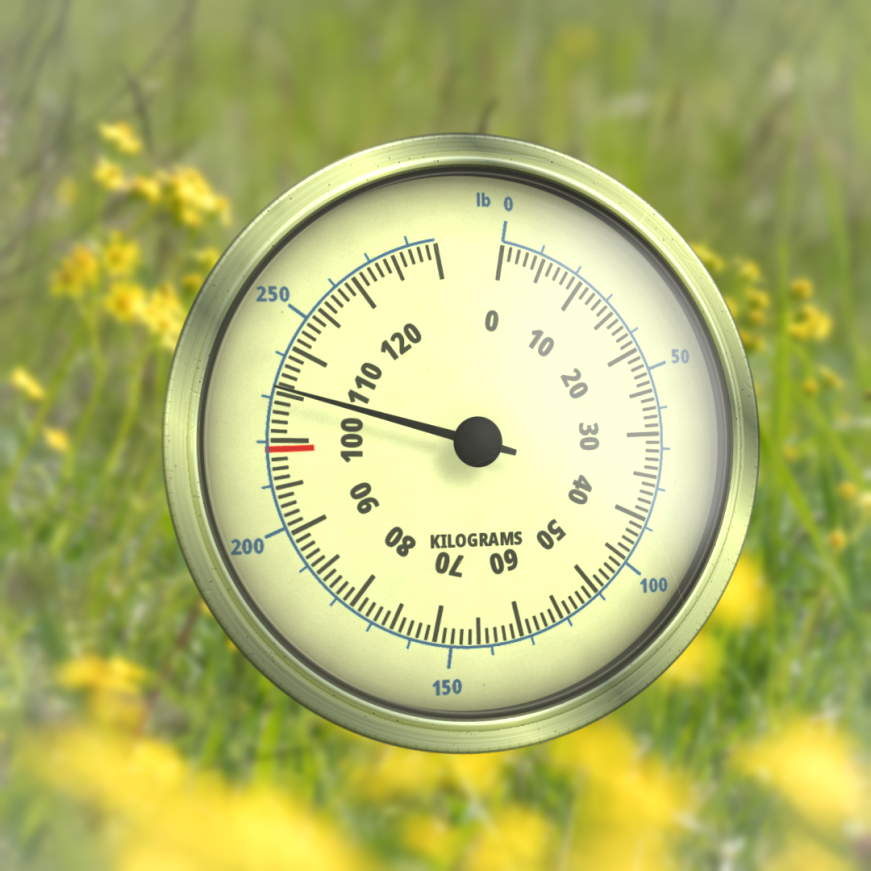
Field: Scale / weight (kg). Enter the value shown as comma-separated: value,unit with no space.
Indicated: 105.5,kg
